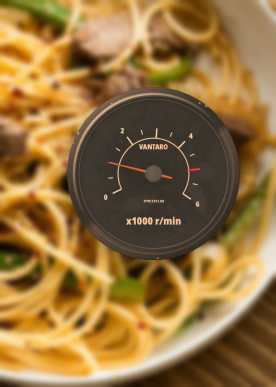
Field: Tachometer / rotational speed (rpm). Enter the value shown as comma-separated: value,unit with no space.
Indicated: 1000,rpm
